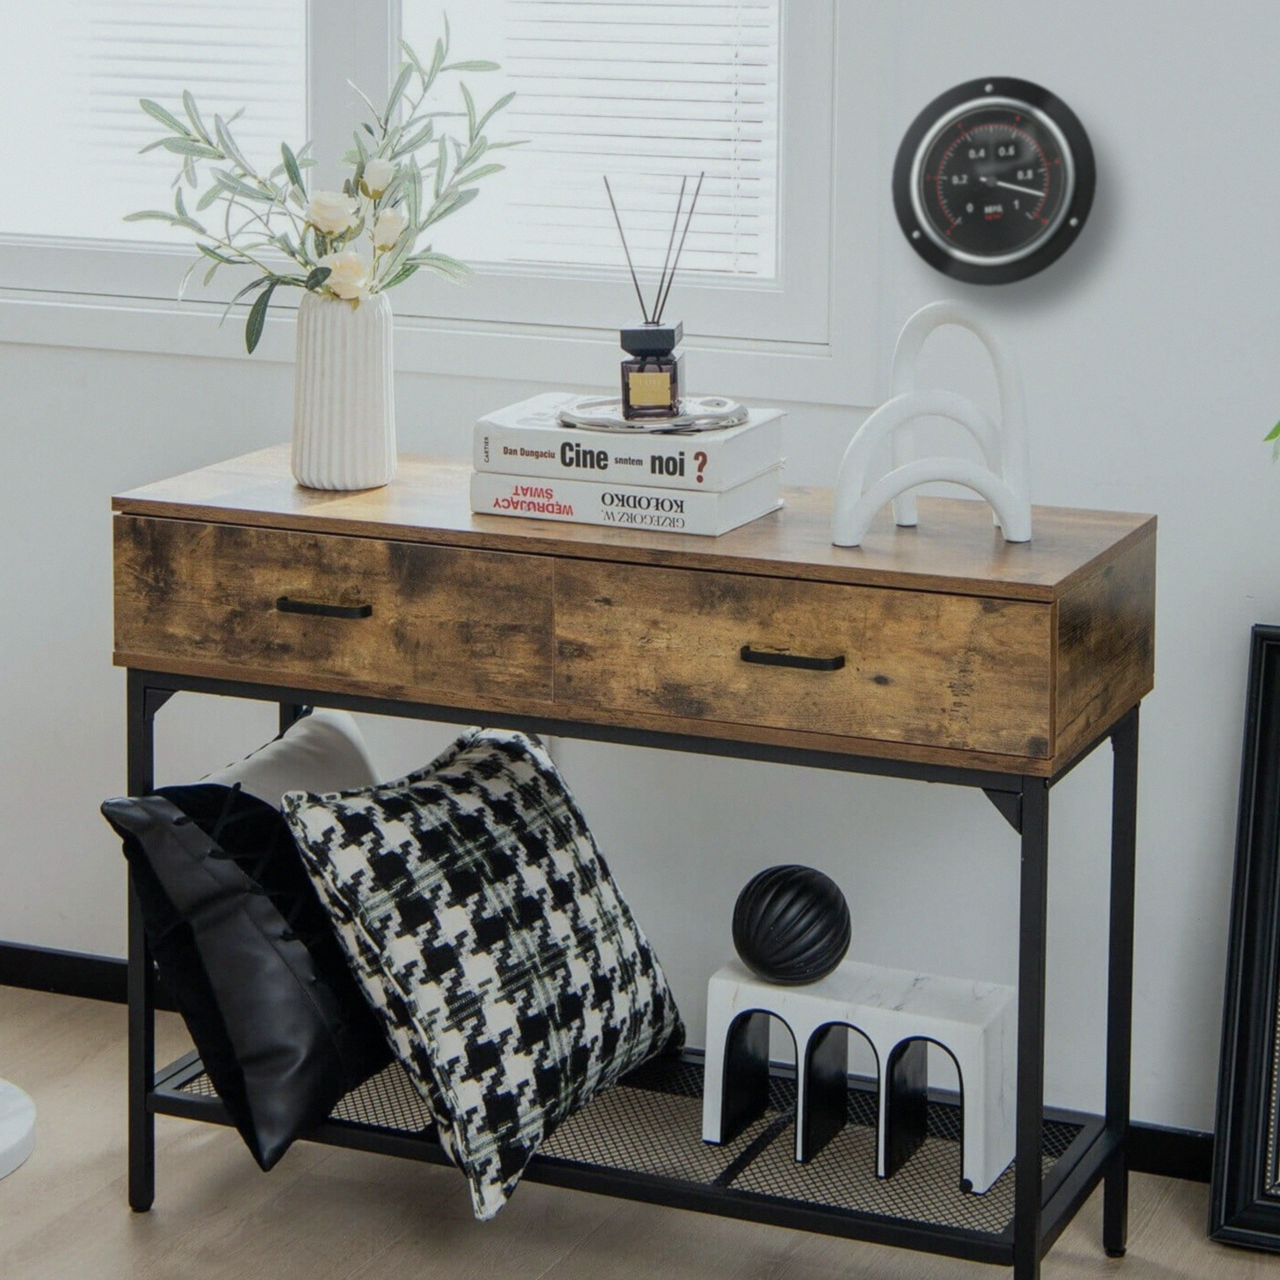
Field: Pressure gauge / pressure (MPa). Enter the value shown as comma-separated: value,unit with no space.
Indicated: 0.9,MPa
